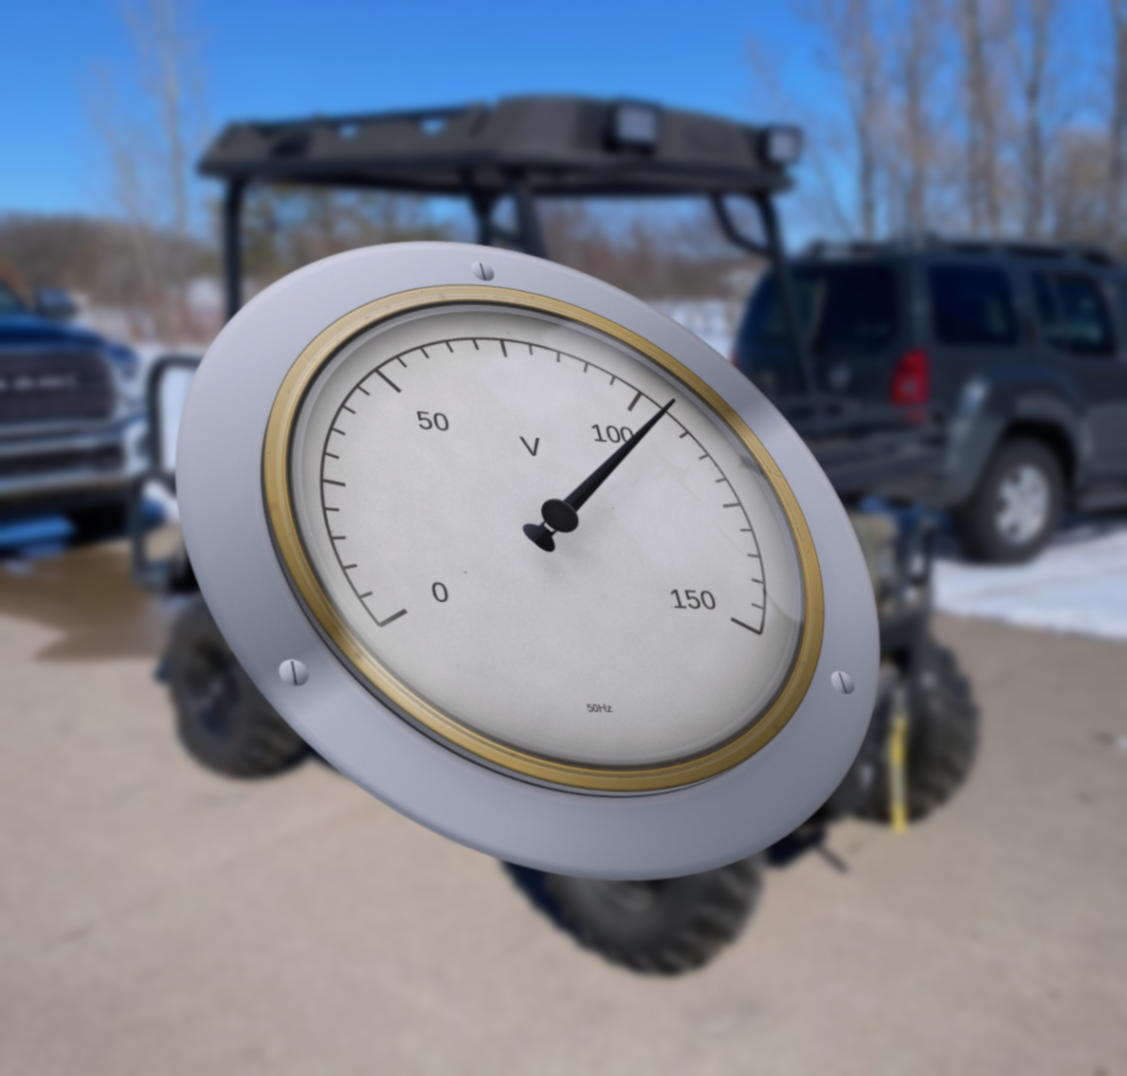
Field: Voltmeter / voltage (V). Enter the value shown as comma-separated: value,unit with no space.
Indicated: 105,V
